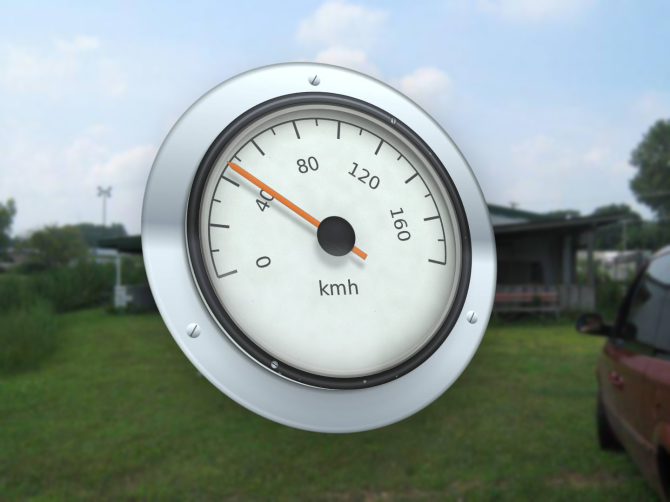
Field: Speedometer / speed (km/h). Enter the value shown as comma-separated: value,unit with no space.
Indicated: 45,km/h
